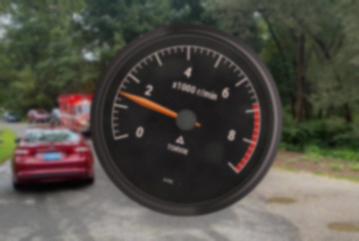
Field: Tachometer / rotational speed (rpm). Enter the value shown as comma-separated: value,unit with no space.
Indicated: 1400,rpm
